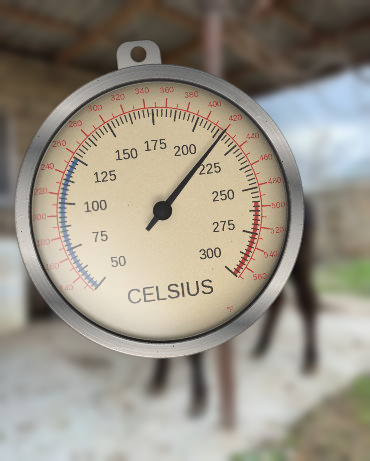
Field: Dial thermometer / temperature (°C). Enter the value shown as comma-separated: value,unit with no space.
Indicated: 215,°C
